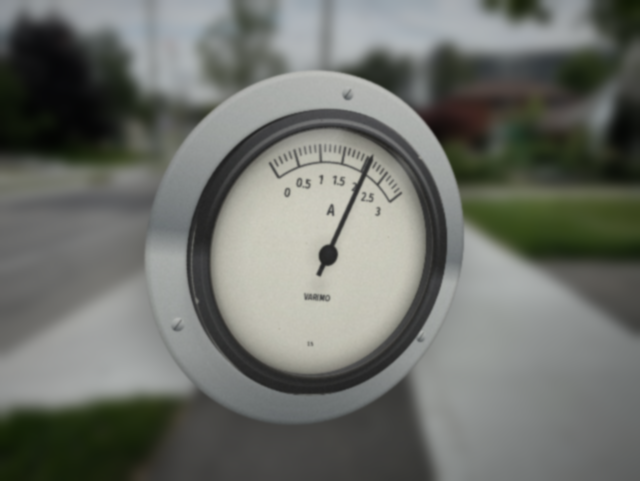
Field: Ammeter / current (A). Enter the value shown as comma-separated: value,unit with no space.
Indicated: 2,A
